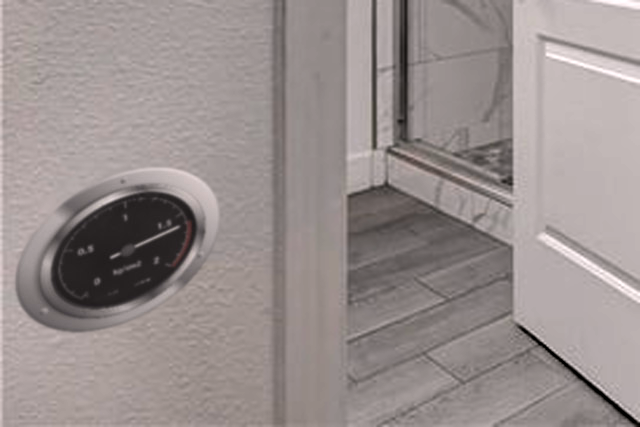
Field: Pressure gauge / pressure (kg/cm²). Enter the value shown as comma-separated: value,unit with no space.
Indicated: 1.6,kg/cm²
